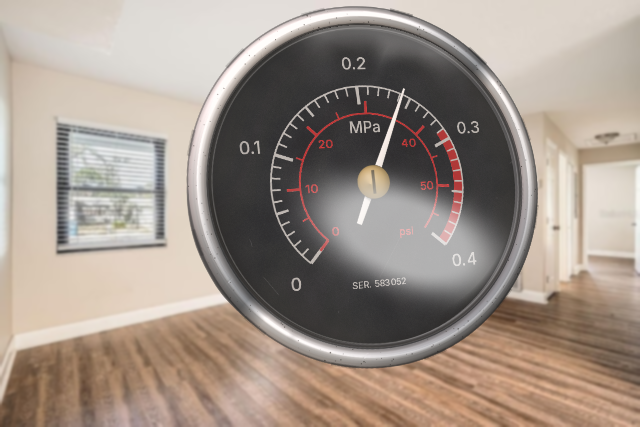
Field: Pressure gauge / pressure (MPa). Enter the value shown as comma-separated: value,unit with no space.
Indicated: 0.24,MPa
